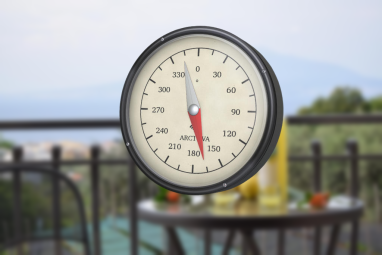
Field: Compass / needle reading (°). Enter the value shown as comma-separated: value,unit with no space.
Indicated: 165,°
